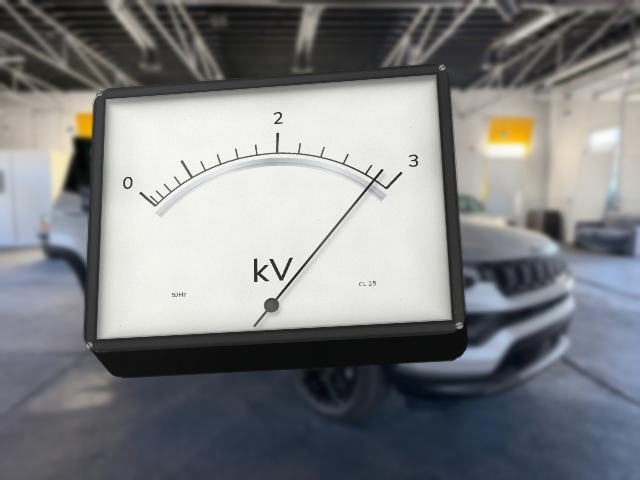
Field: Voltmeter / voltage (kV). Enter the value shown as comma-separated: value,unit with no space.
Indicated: 2.9,kV
